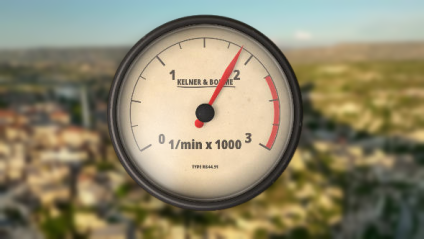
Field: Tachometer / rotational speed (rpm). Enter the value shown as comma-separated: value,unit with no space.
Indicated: 1875,rpm
